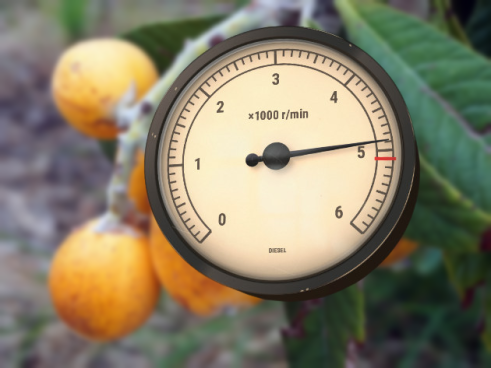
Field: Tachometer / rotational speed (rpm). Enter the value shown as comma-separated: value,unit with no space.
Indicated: 4900,rpm
